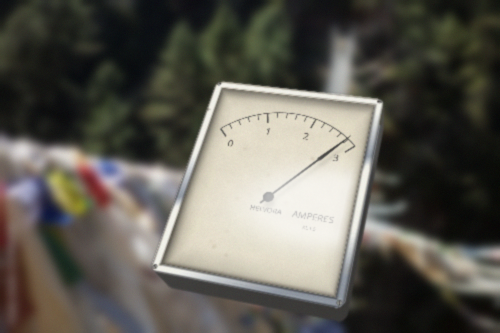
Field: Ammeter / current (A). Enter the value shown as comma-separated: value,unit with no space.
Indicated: 2.8,A
